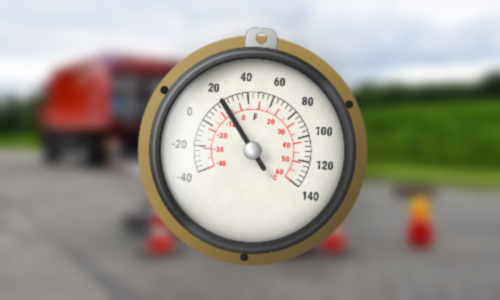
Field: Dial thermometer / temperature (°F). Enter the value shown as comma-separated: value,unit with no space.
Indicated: 20,°F
